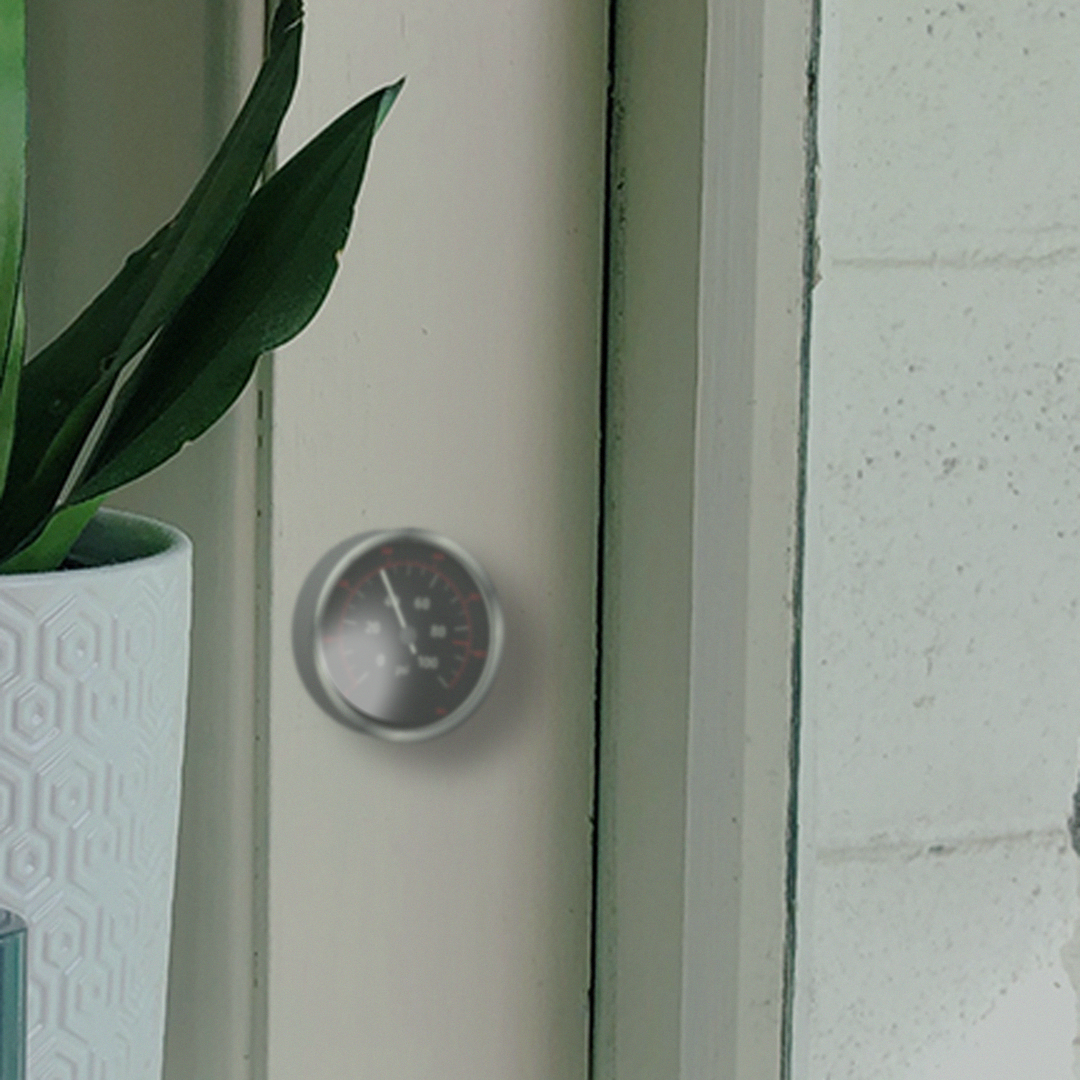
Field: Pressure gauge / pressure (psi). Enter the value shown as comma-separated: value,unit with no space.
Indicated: 40,psi
